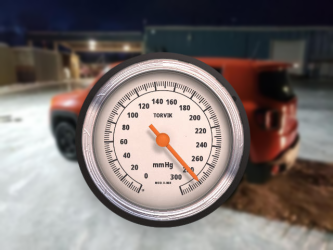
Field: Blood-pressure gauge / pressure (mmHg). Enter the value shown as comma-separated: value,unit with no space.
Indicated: 280,mmHg
